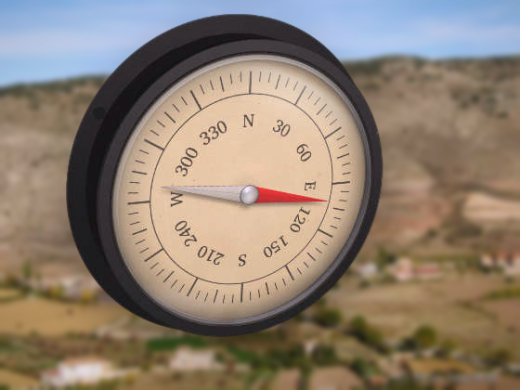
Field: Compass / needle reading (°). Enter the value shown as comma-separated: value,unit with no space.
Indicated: 100,°
